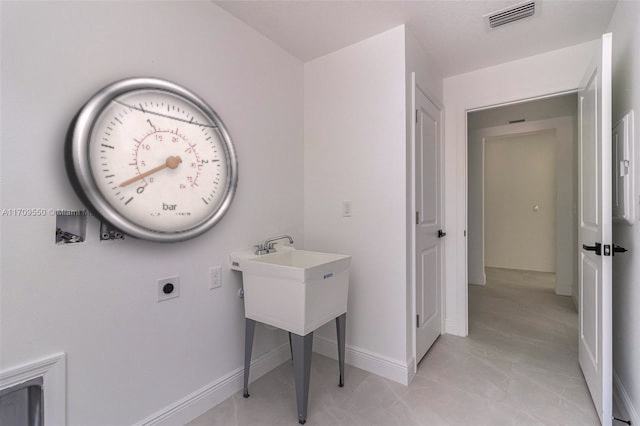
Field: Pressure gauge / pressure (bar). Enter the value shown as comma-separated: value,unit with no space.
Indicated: 0.15,bar
